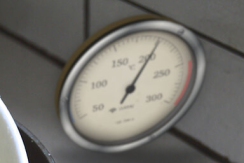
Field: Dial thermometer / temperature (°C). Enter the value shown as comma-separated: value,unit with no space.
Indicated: 200,°C
